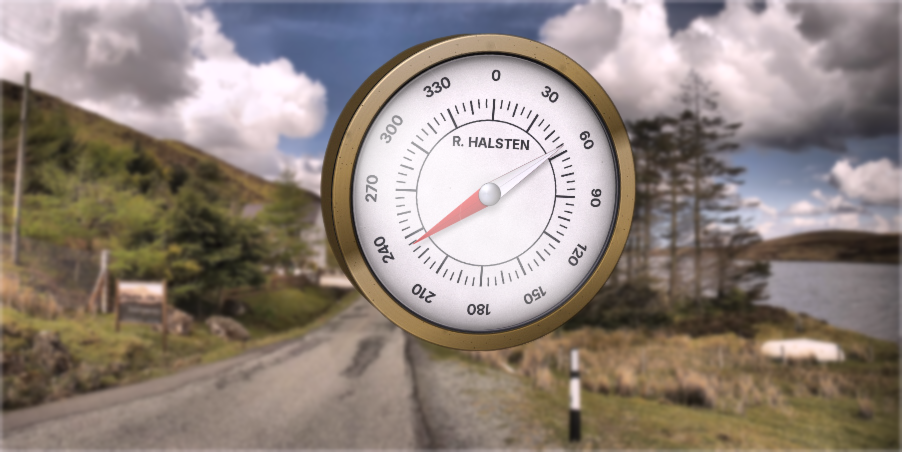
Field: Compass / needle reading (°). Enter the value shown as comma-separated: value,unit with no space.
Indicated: 235,°
